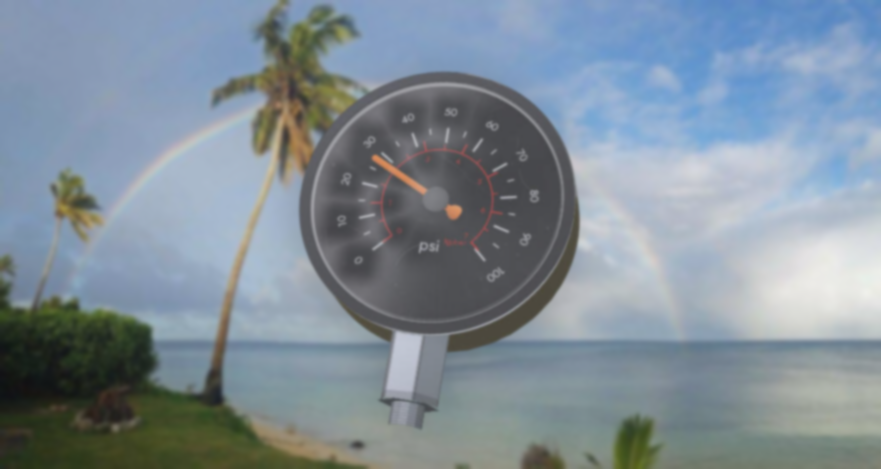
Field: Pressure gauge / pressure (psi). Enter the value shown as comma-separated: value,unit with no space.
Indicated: 27.5,psi
